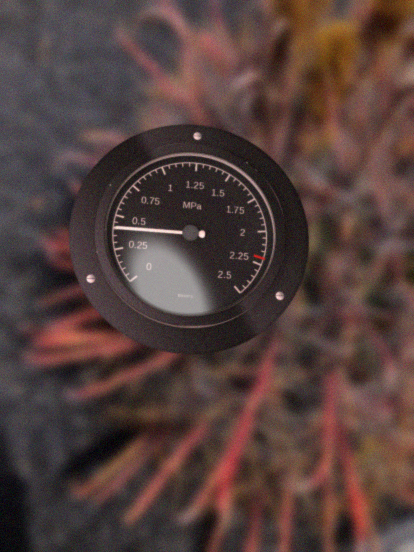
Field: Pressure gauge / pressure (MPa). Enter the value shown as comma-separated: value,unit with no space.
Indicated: 0.4,MPa
